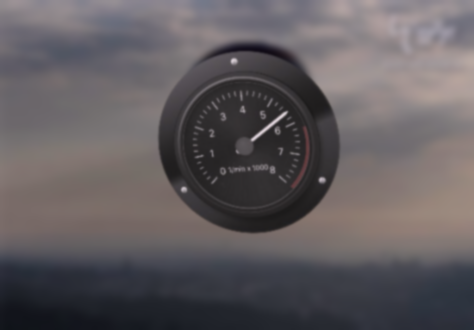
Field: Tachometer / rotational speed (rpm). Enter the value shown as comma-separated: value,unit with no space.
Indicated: 5600,rpm
